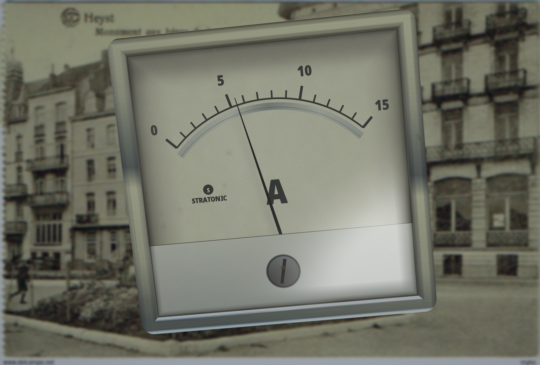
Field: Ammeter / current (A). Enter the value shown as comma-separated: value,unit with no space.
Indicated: 5.5,A
